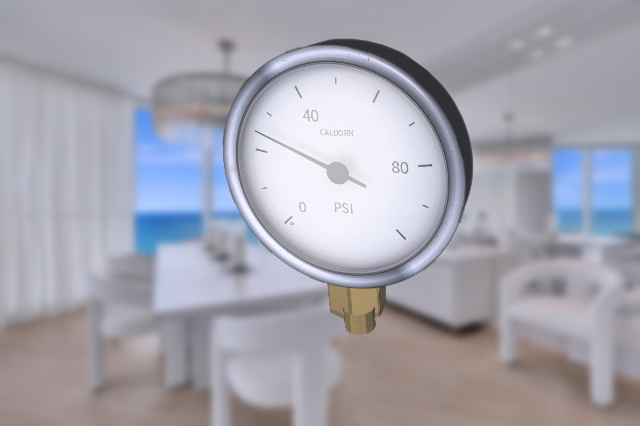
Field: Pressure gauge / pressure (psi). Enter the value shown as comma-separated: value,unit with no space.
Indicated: 25,psi
